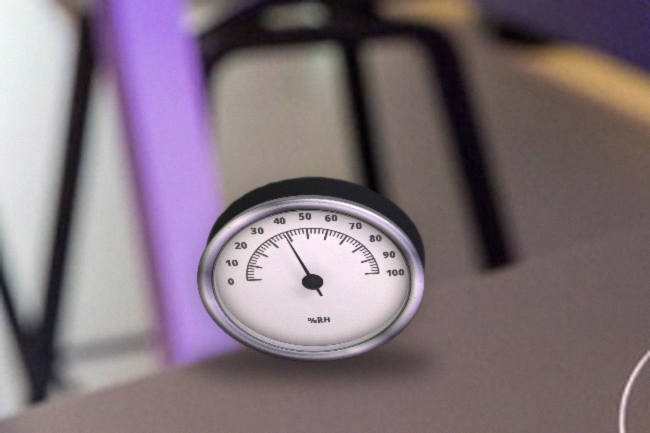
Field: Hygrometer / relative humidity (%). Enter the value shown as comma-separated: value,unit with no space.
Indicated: 40,%
